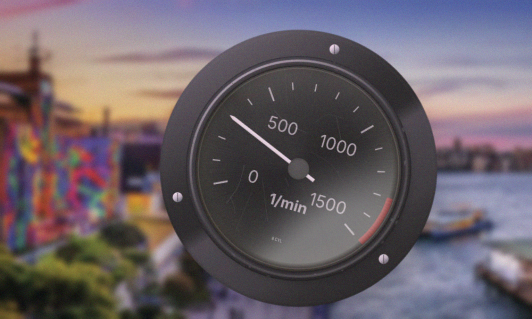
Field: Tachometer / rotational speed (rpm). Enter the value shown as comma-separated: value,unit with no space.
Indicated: 300,rpm
